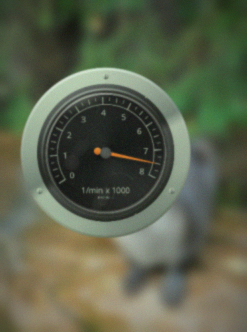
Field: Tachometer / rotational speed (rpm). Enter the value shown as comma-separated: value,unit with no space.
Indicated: 7500,rpm
